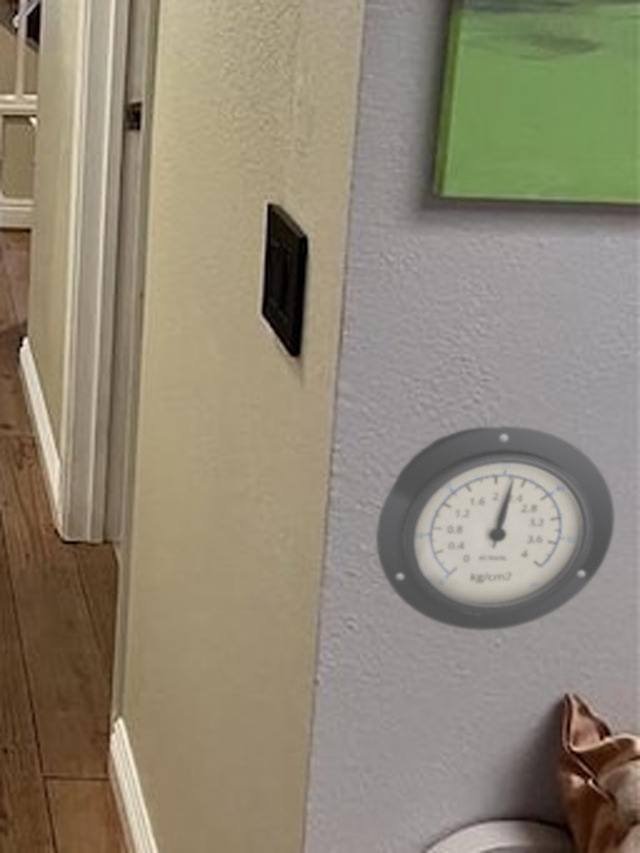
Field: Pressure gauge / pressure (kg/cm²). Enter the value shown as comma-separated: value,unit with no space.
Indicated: 2.2,kg/cm²
